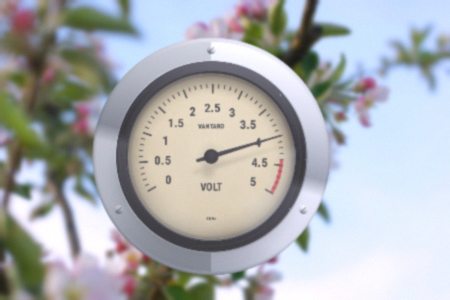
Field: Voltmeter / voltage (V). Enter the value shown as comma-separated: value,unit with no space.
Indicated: 4,V
